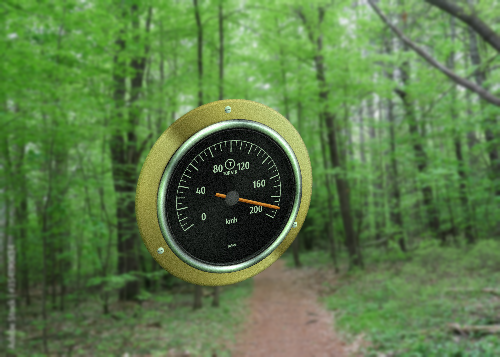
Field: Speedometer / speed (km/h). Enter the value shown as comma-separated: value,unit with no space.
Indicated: 190,km/h
